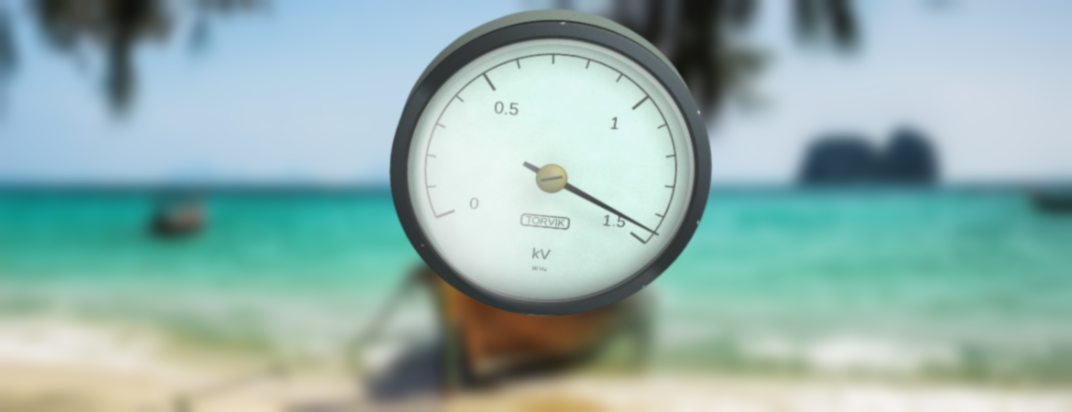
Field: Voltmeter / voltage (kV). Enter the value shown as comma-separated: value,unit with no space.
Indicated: 1.45,kV
